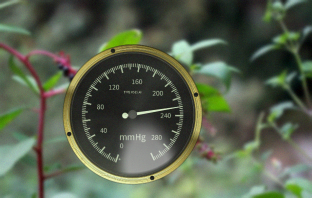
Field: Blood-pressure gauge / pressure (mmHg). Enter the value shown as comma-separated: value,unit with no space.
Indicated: 230,mmHg
